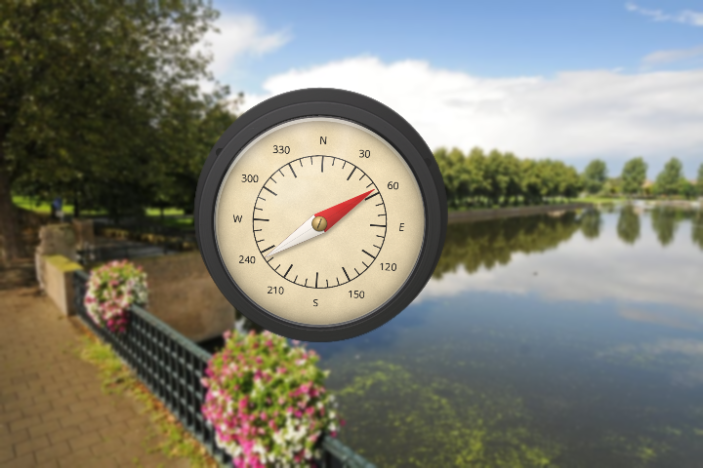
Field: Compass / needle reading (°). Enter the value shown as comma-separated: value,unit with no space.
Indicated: 55,°
